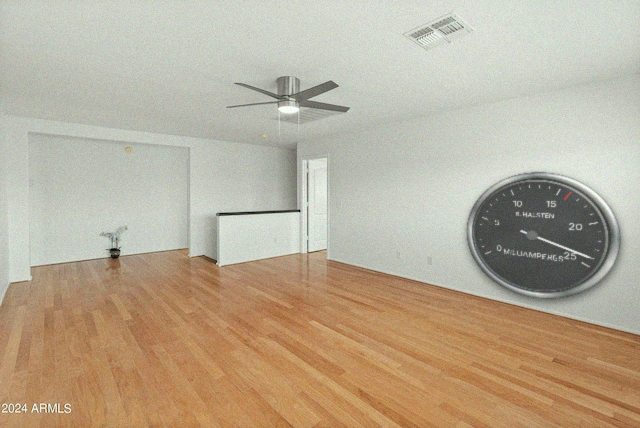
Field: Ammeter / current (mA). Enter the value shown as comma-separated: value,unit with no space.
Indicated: 24,mA
